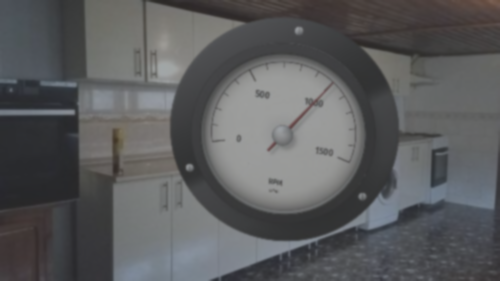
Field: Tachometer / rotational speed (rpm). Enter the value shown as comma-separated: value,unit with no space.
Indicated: 1000,rpm
